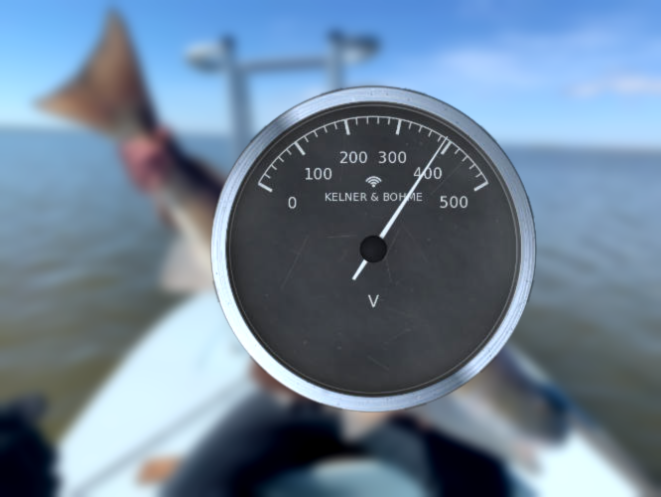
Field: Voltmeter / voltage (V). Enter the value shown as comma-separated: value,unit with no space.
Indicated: 390,V
